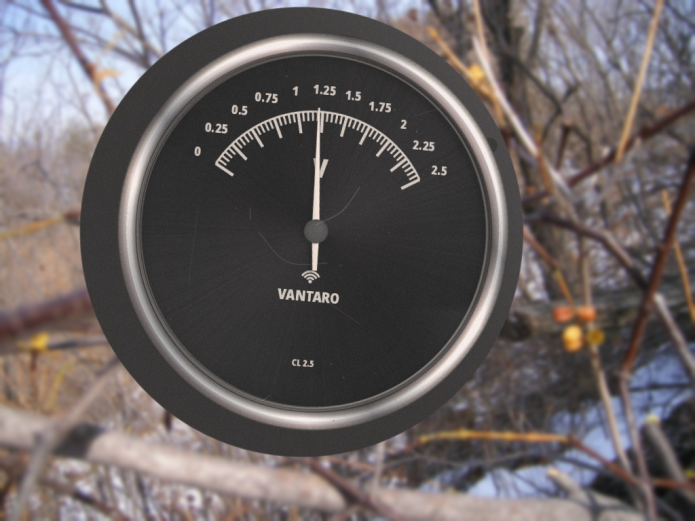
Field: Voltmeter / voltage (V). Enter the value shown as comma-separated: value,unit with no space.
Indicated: 1.2,V
